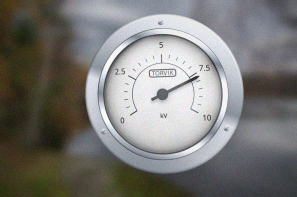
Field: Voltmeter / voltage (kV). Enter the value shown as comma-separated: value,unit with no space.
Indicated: 7.75,kV
